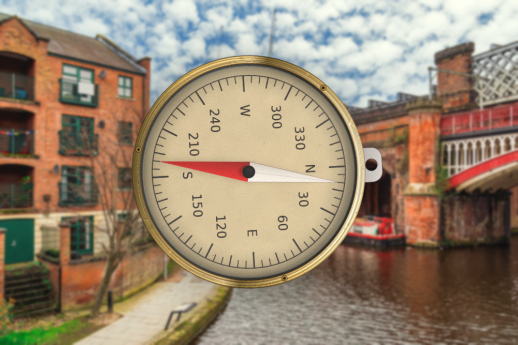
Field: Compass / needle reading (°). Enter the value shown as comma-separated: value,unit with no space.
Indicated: 190,°
